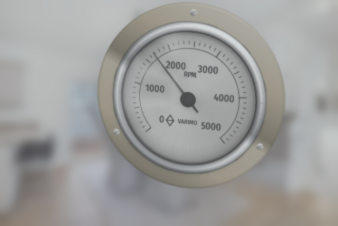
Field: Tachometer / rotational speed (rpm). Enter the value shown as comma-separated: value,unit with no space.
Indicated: 1700,rpm
